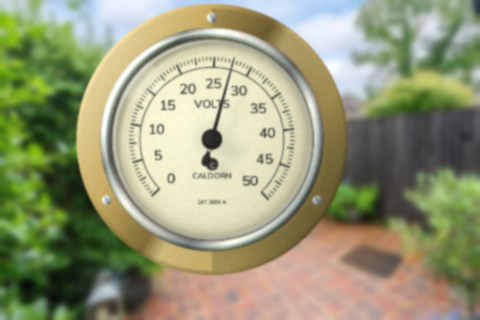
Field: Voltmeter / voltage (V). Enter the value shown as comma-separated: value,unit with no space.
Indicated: 27.5,V
